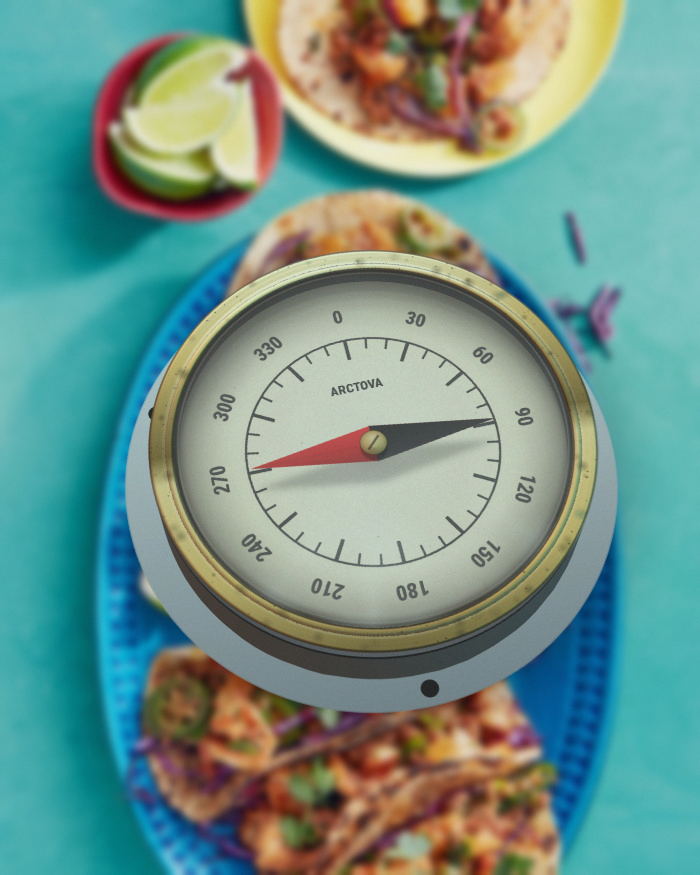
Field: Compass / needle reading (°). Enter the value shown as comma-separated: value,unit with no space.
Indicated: 270,°
